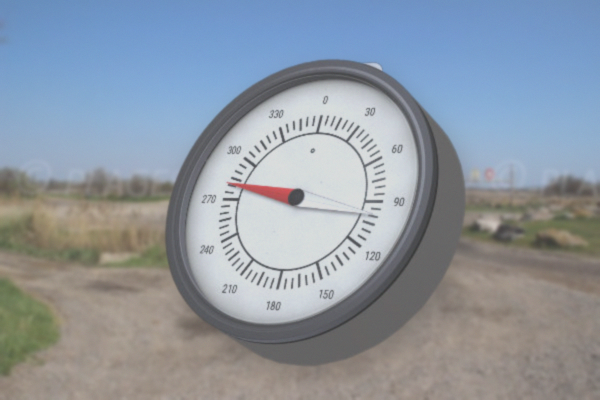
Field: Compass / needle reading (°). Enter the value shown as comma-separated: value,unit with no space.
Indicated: 280,°
